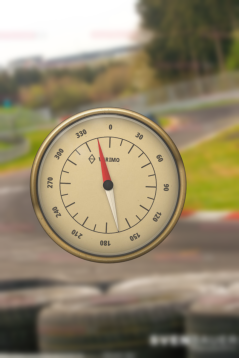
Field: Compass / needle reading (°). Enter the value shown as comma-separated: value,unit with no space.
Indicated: 345,°
